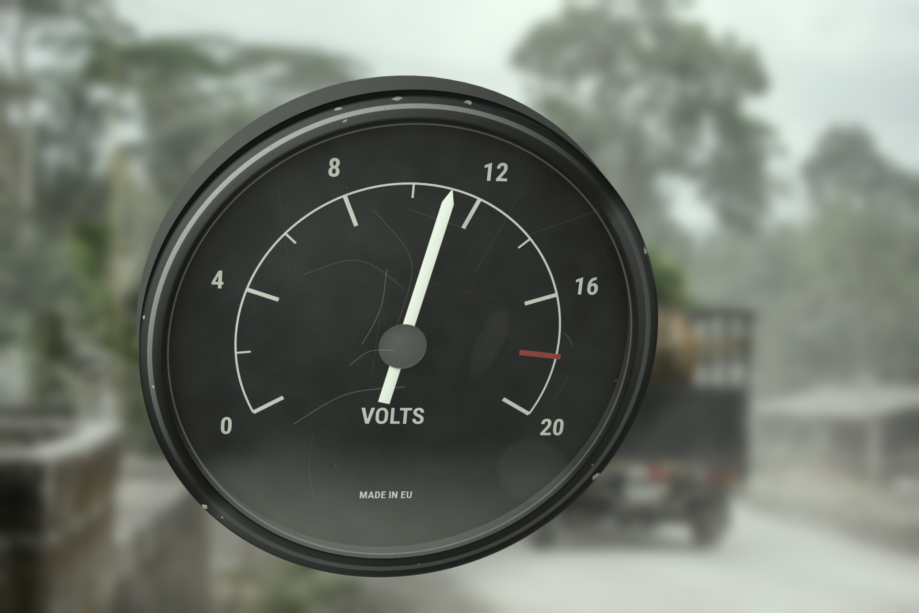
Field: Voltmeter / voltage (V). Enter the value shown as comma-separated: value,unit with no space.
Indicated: 11,V
